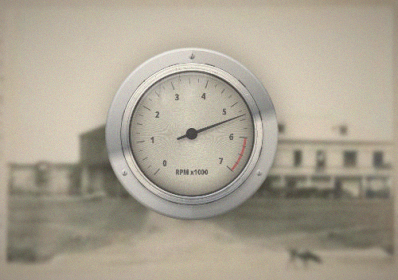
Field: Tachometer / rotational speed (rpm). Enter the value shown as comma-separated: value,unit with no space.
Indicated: 5375,rpm
